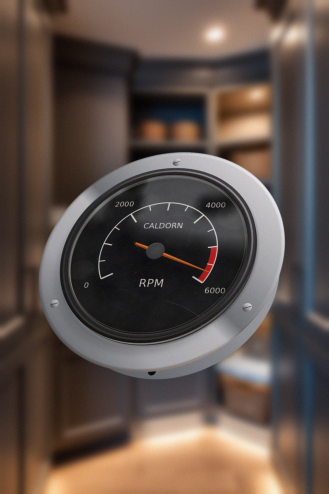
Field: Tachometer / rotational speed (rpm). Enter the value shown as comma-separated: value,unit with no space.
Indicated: 5750,rpm
